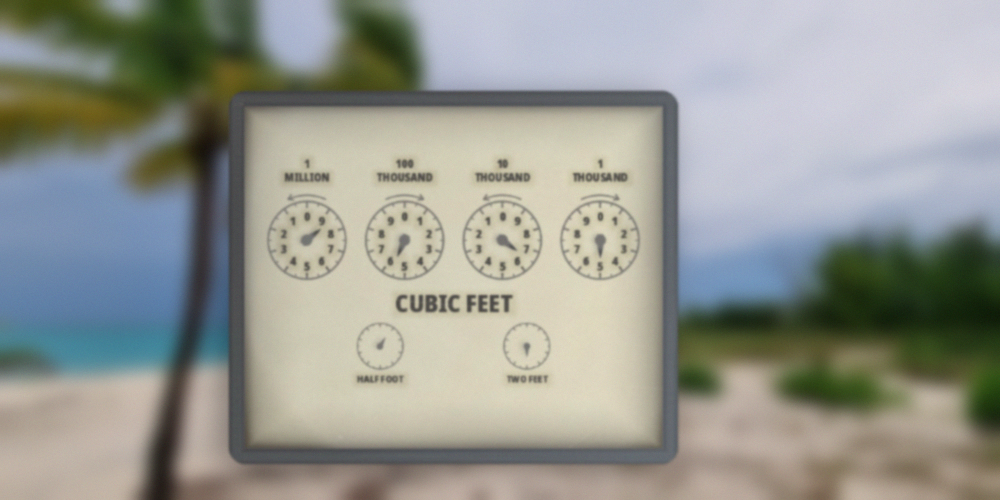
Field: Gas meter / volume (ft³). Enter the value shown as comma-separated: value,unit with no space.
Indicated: 856500,ft³
